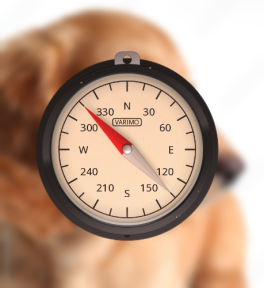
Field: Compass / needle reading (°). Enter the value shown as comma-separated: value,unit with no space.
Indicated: 315,°
